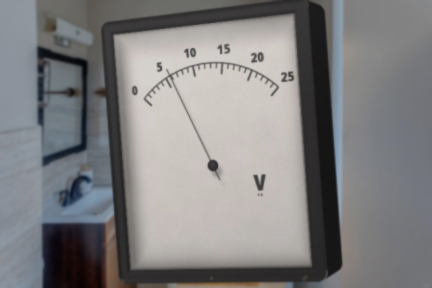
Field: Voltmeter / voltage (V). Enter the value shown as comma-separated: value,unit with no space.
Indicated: 6,V
